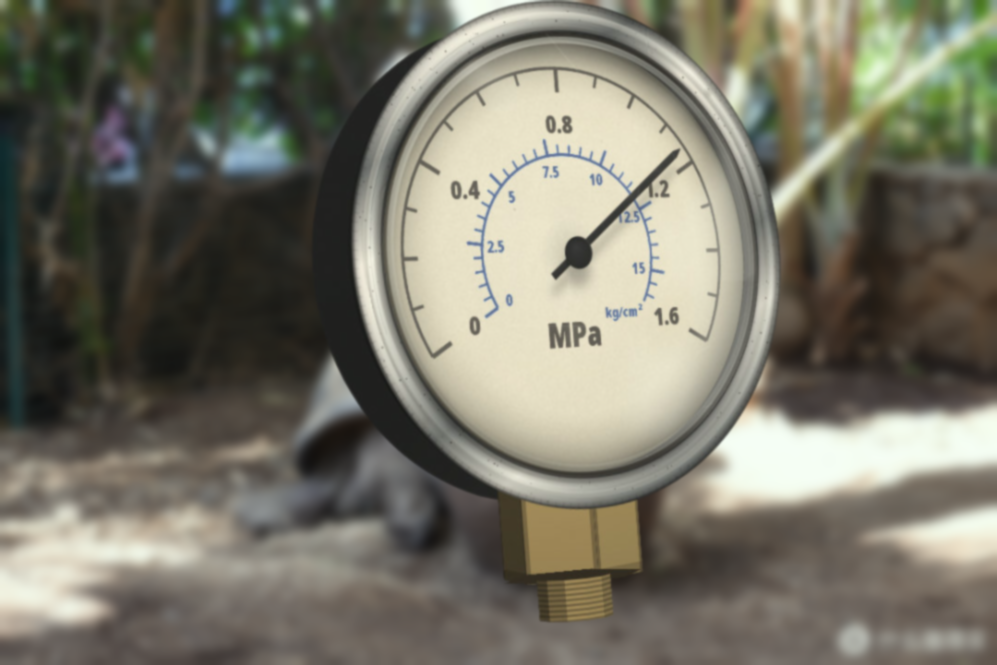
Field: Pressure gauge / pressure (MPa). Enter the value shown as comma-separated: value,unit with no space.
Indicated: 1.15,MPa
